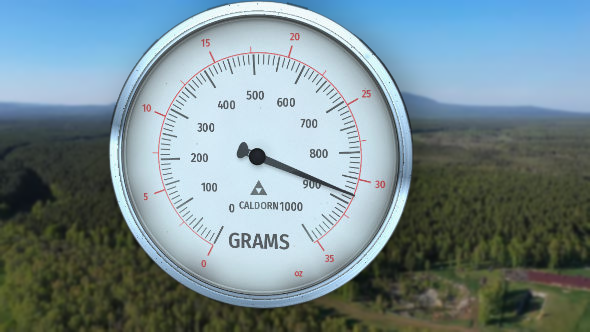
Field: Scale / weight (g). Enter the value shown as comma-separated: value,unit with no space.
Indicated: 880,g
